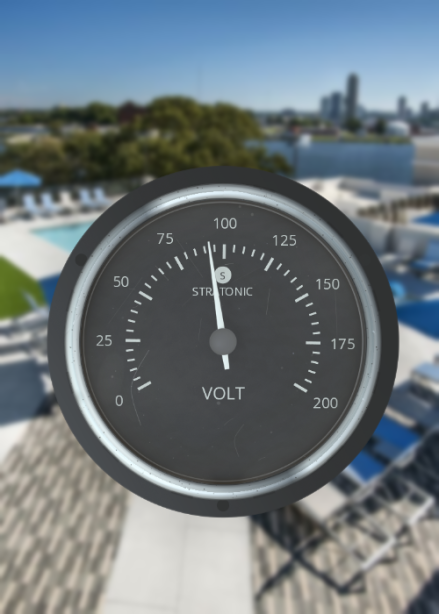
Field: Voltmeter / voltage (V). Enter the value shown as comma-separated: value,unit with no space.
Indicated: 92.5,V
